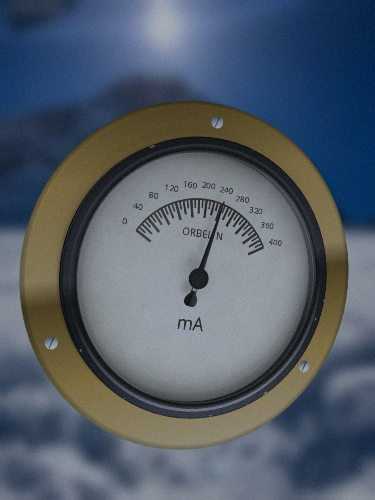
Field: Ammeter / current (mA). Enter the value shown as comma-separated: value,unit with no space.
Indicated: 240,mA
